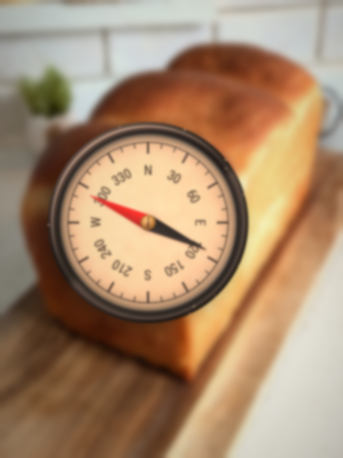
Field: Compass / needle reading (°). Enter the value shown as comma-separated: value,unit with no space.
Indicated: 295,°
